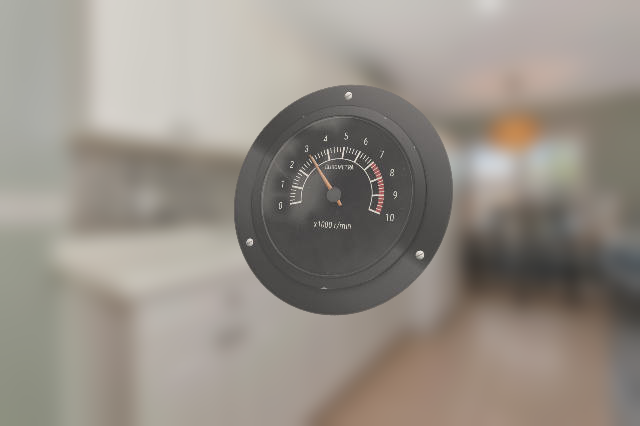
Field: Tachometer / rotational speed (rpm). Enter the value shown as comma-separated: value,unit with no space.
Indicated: 3000,rpm
